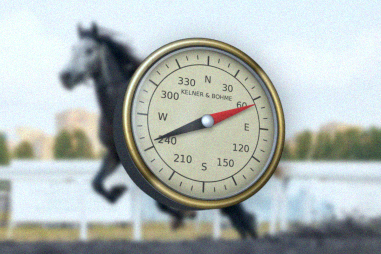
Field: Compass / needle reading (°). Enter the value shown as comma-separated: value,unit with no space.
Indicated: 65,°
